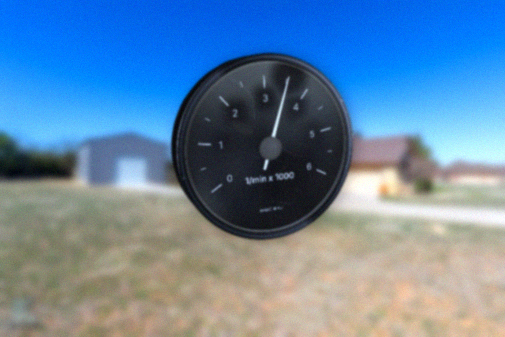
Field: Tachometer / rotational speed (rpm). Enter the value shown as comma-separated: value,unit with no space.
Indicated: 3500,rpm
